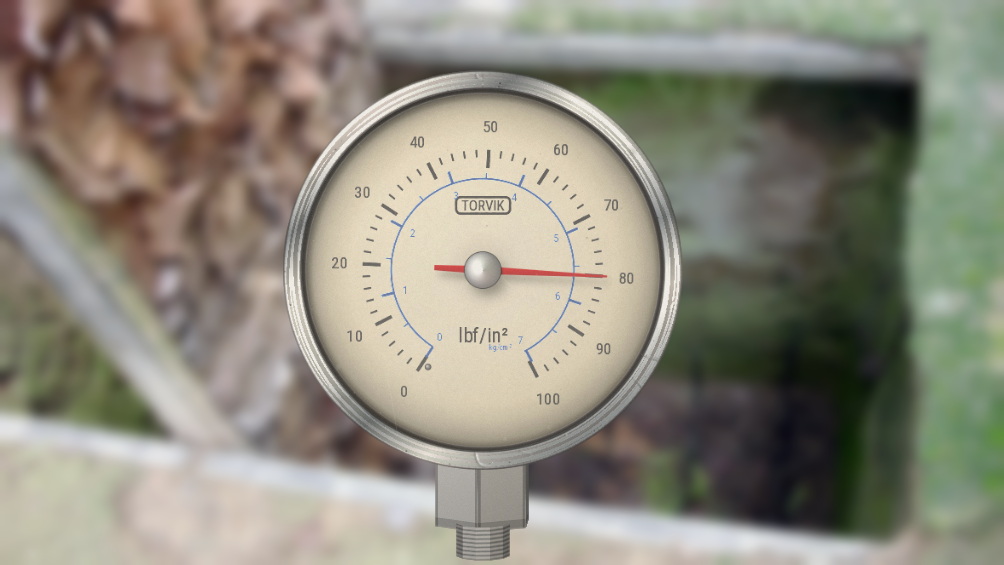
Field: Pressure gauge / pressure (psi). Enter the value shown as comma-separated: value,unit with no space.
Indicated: 80,psi
